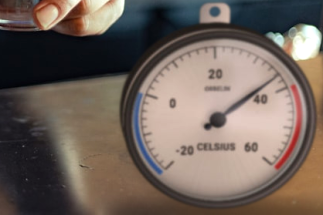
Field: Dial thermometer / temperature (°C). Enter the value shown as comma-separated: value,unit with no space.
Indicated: 36,°C
